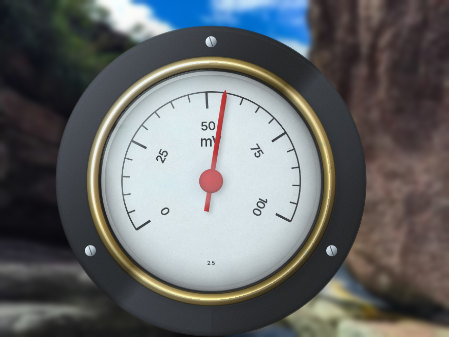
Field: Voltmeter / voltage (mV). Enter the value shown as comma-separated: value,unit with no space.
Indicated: 55,mV
